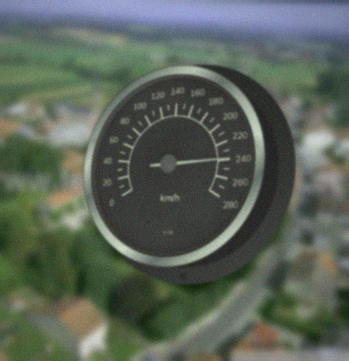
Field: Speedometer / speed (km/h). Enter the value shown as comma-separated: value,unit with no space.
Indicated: 240,km/h
